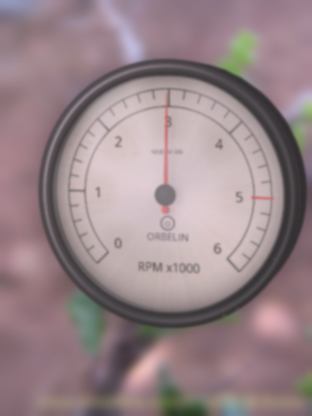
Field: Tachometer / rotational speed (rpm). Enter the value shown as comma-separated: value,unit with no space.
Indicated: 3000,rpm
